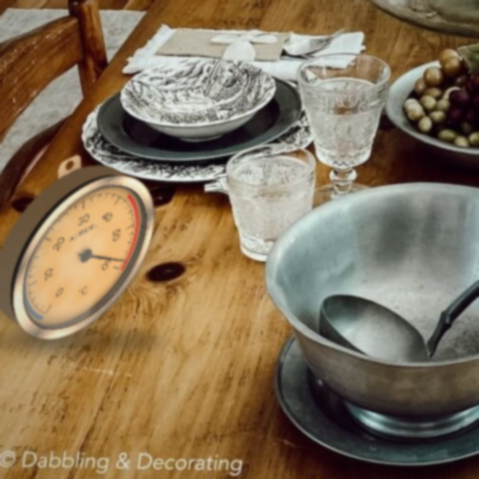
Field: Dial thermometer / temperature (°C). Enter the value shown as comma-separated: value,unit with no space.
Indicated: 58,°C
